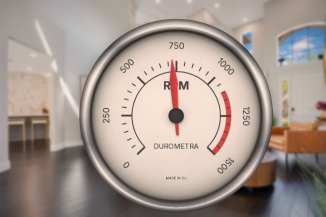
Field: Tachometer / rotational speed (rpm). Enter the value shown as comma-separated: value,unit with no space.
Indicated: 725,rpm
